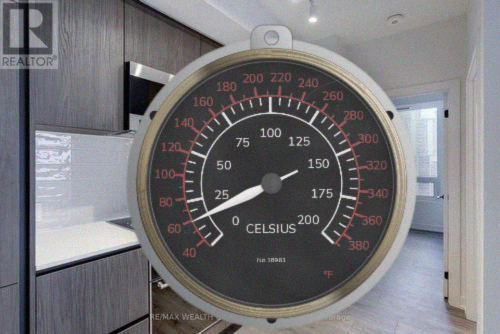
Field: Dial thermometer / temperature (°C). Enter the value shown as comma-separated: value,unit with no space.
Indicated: 15,°C
